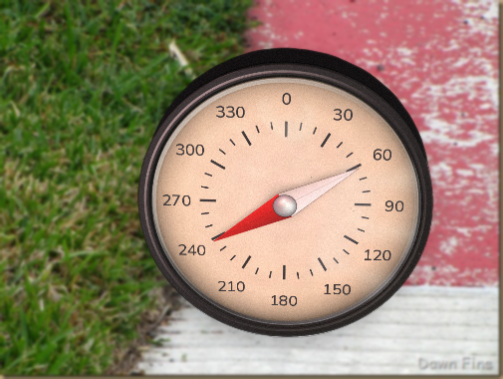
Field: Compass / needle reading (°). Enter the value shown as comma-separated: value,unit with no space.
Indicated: 240,°
